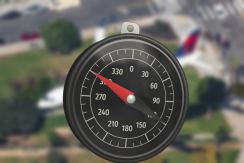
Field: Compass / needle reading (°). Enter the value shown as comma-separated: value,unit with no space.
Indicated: 300,°
